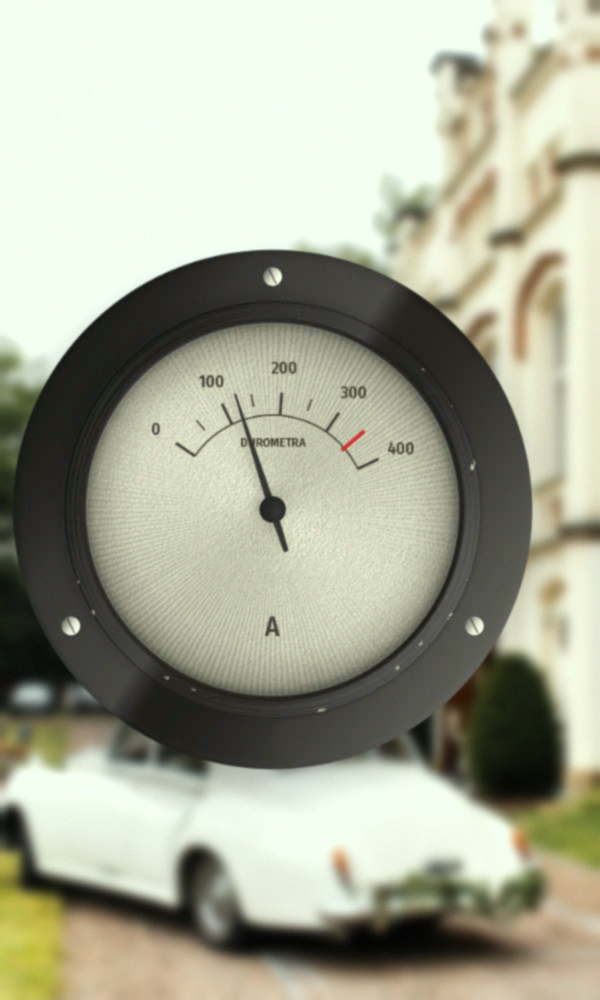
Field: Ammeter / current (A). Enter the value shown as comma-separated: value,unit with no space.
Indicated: 125,A
